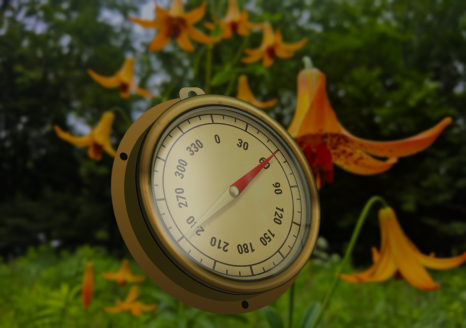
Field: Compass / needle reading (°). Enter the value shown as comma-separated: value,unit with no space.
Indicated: 60,°
